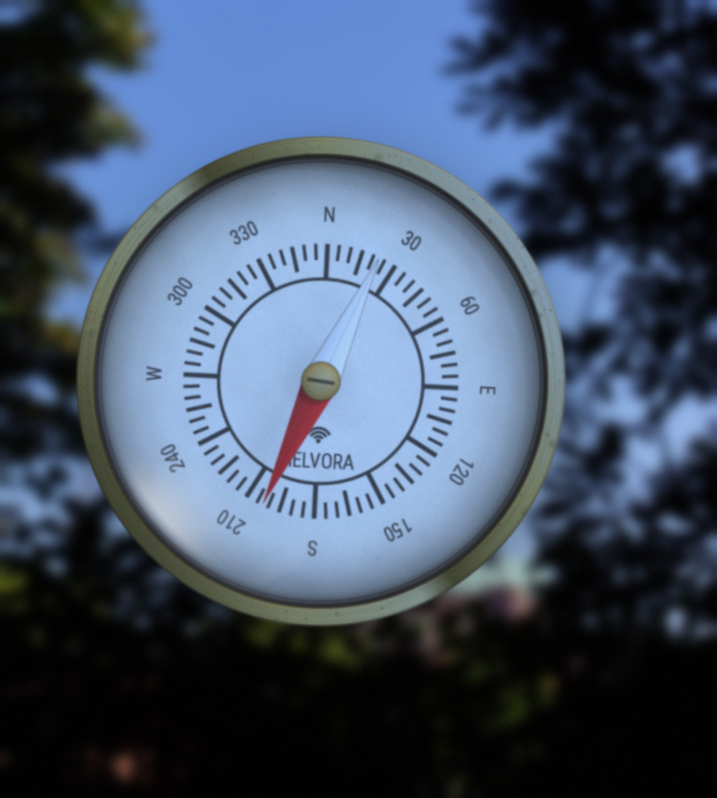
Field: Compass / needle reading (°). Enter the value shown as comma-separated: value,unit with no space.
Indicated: 202.5,°
